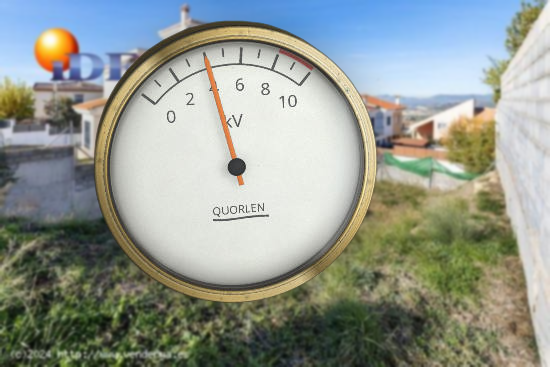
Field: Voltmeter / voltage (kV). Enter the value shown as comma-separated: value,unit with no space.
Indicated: 4,kV
